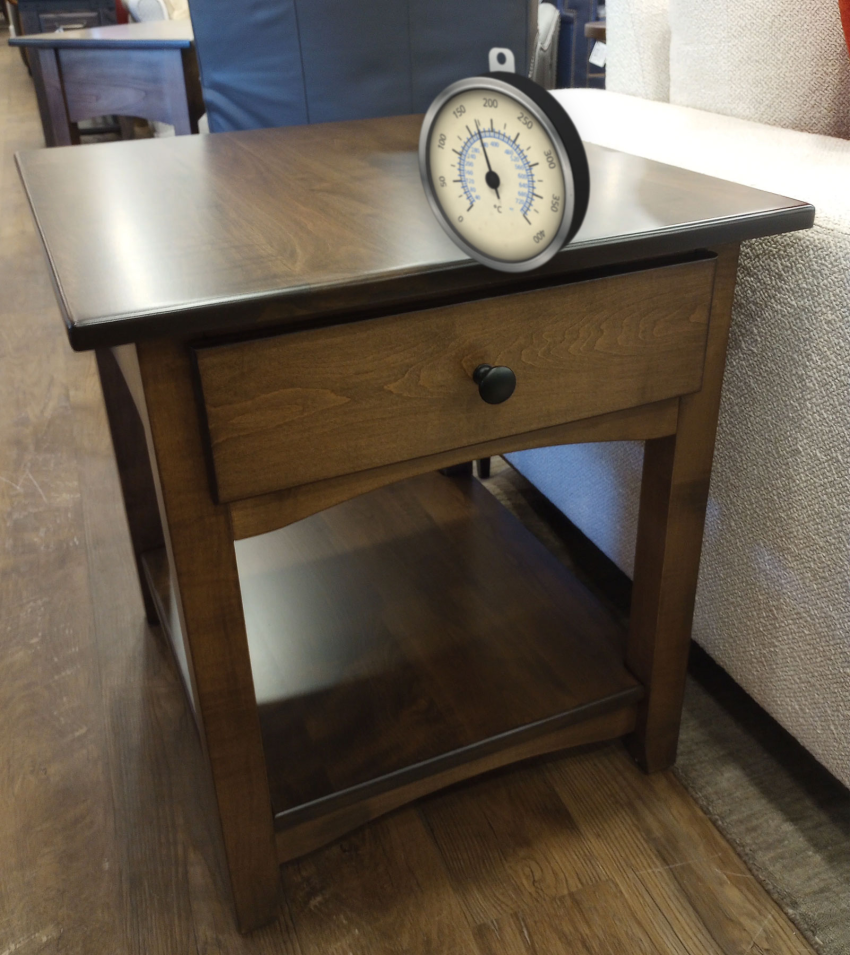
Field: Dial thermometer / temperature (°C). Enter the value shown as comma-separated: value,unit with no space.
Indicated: 175,°C
